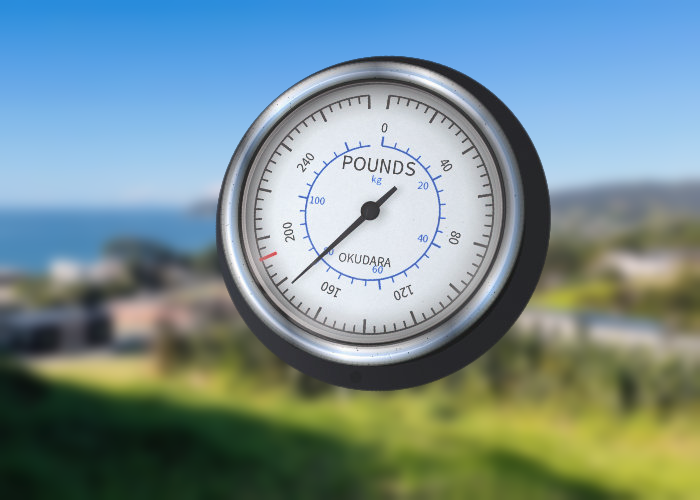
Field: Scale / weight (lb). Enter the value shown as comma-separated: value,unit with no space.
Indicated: 176,lb
